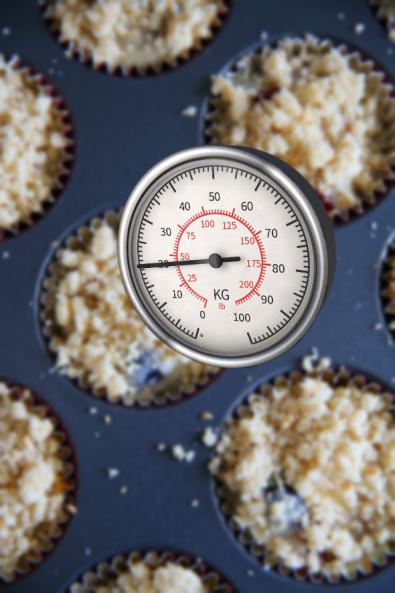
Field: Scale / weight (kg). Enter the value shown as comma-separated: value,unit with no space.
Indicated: 20,kg
